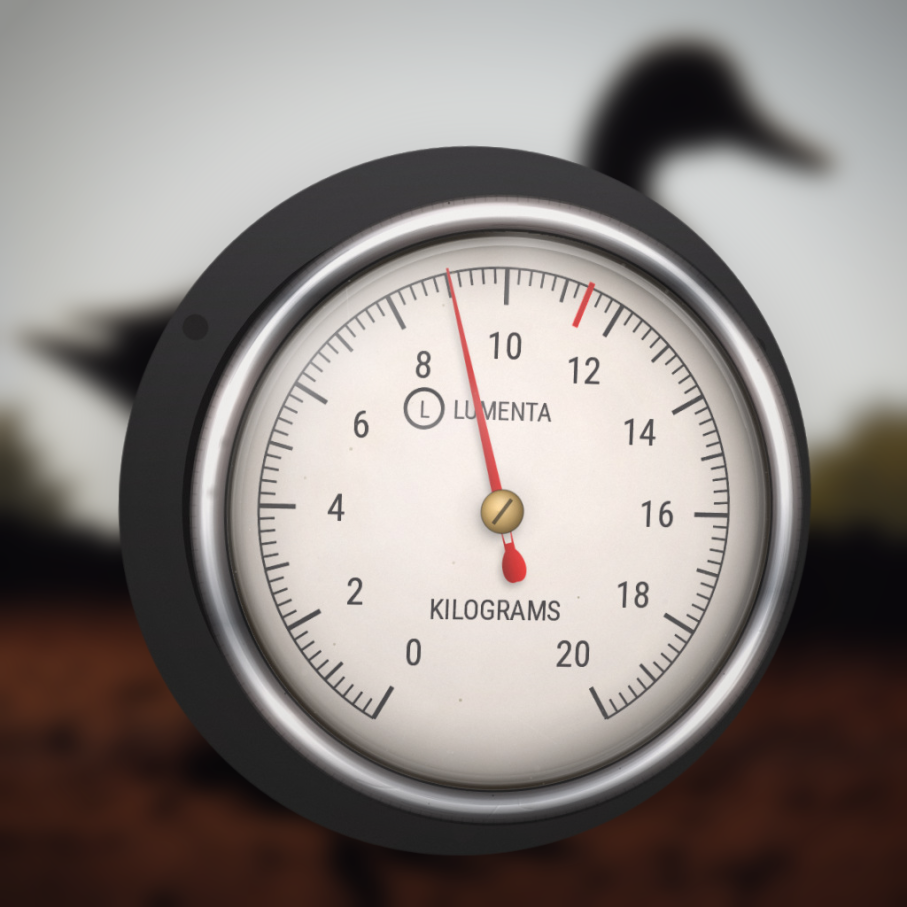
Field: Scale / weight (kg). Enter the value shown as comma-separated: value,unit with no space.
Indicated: 9,kg
